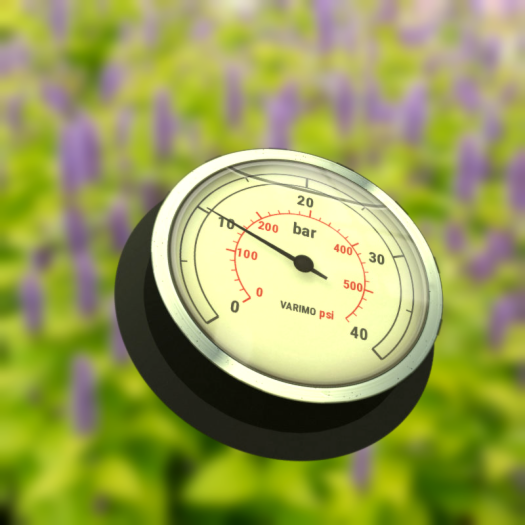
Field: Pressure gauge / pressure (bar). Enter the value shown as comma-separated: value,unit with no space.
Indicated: 10,bar
